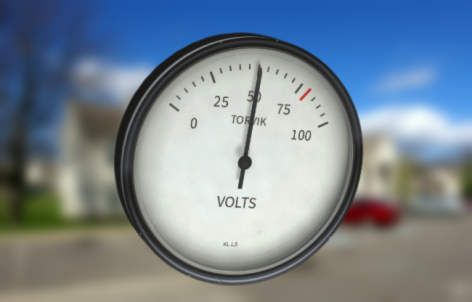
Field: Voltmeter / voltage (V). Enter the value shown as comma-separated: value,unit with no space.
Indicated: 50,V
